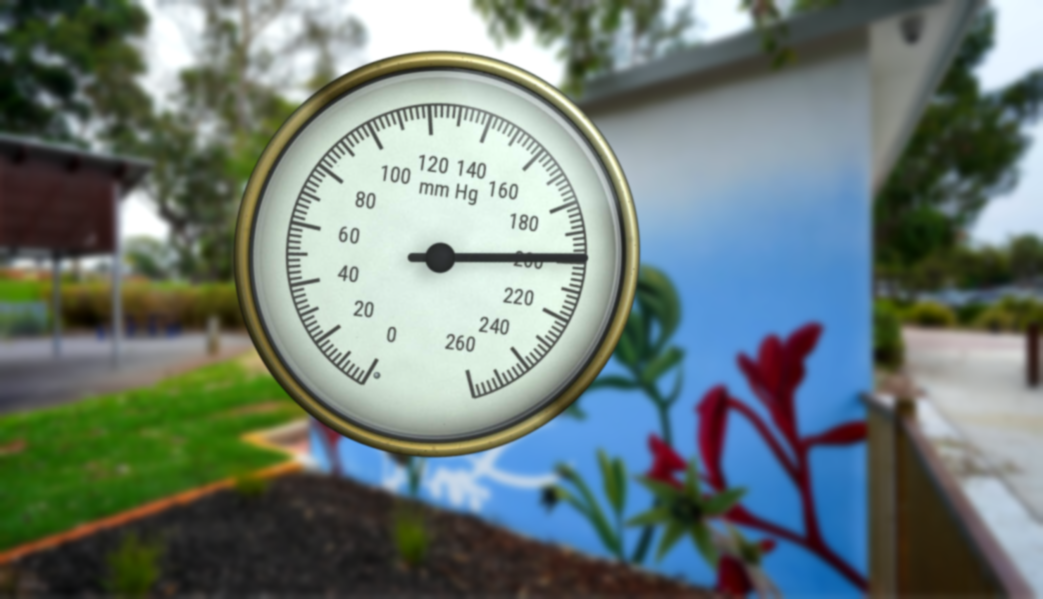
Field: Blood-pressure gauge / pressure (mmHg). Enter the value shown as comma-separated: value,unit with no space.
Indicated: 198,mmHg
